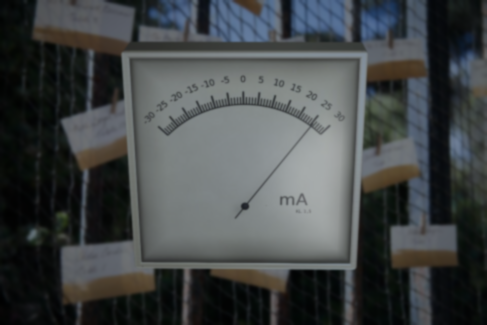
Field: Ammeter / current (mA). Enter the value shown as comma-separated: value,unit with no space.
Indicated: 25,mA
